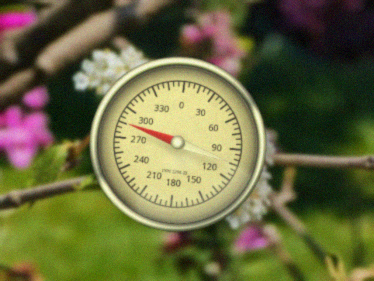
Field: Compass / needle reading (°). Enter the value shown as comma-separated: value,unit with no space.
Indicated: 285,°
